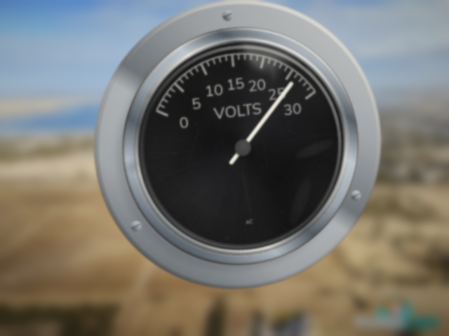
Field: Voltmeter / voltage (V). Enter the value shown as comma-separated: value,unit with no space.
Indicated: 26,V
